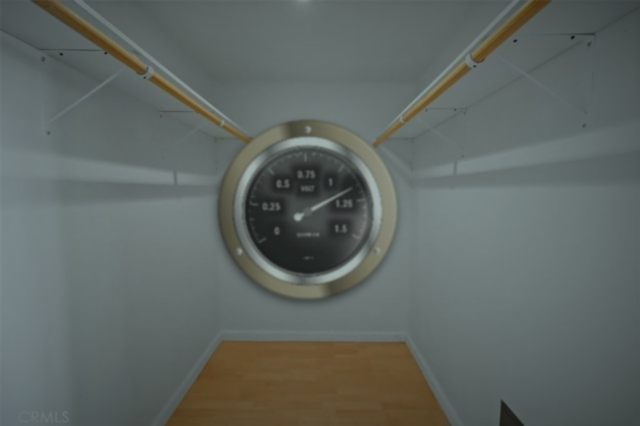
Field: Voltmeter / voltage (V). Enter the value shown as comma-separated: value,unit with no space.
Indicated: 1.15,V
